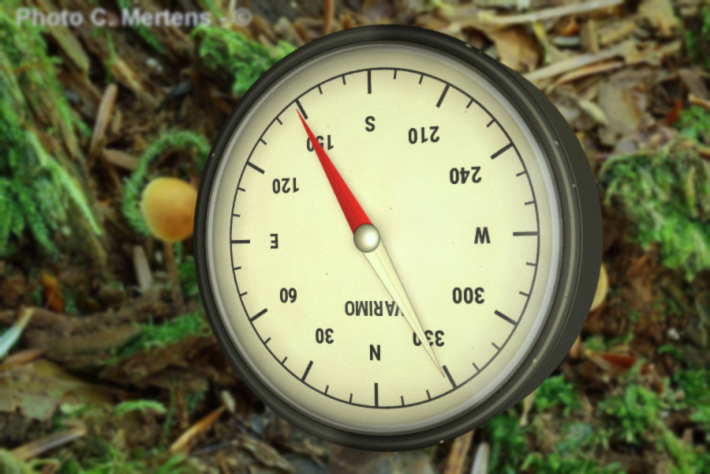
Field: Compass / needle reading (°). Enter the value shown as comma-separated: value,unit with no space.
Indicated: 150,°
